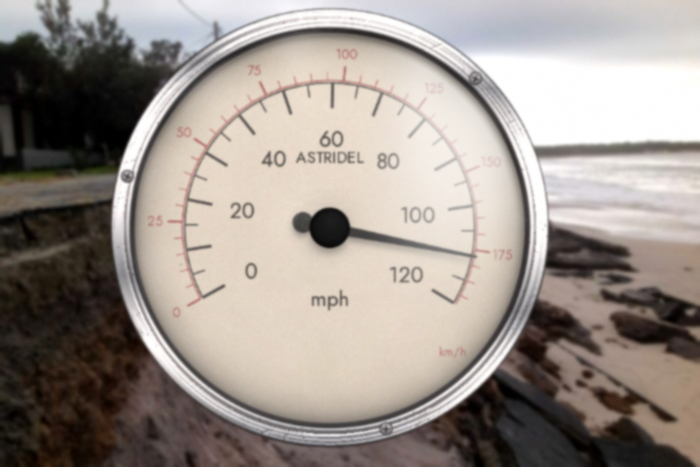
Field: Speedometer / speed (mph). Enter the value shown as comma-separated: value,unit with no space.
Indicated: 110,mph
